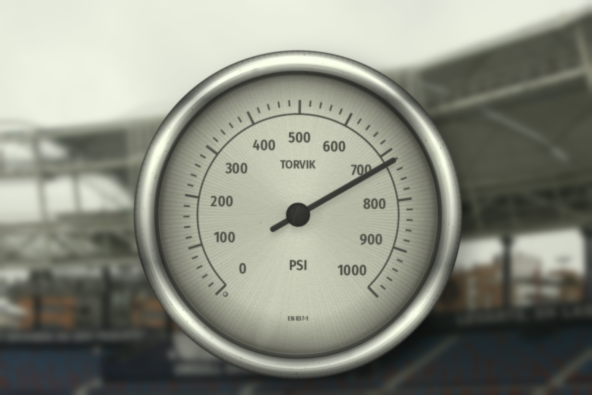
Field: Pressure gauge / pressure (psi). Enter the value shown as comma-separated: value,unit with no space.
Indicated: 720,psi
